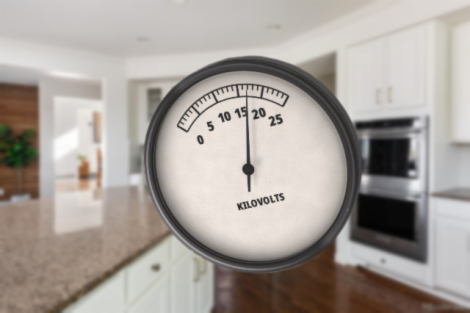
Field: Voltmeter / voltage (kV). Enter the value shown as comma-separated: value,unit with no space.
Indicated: 17,kV
